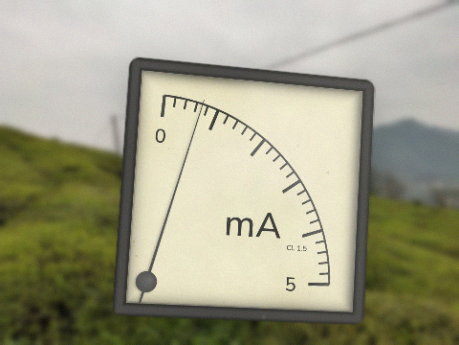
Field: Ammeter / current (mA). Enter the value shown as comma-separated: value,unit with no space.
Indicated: 0.7,mA
